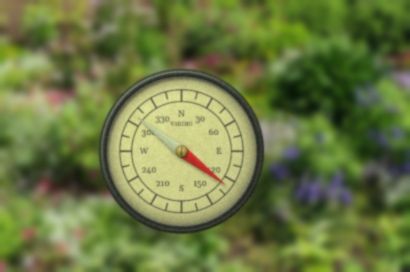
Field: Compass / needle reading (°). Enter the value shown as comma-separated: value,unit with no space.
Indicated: 127.5,°
